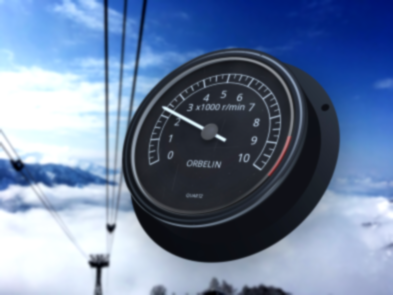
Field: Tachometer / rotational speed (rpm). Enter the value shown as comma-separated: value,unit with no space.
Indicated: 2250,rpm
